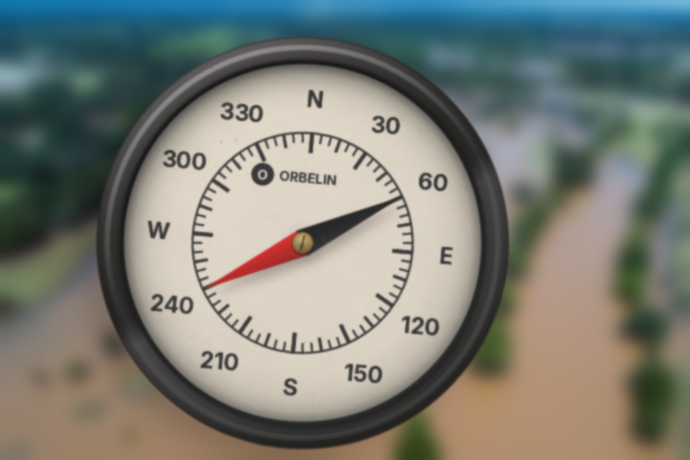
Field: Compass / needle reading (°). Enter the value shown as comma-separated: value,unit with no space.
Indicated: 240,°
